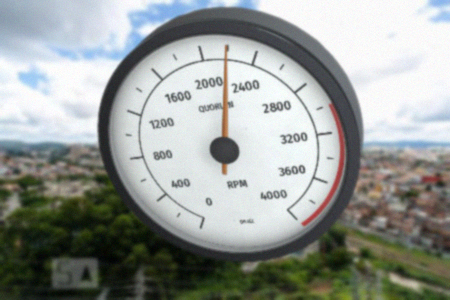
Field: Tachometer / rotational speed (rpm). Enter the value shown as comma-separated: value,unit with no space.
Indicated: 2200,rpm
